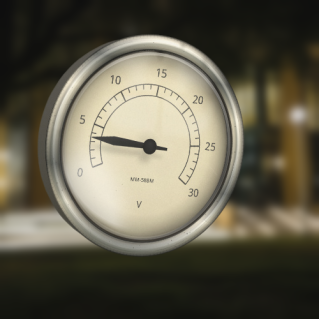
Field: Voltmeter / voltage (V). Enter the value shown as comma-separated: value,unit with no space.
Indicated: 3.5,V
